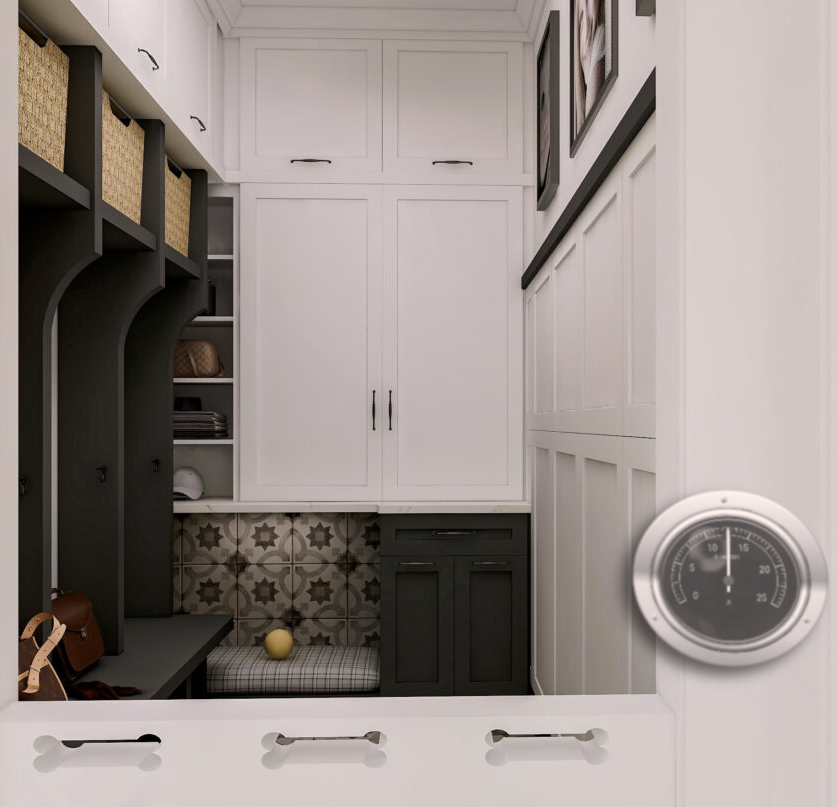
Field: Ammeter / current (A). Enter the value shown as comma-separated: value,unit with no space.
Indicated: 12.5,A
